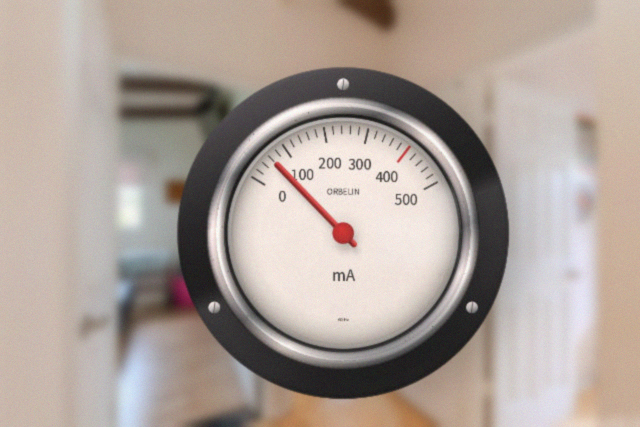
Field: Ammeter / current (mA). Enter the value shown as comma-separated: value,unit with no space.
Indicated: 60,mA
